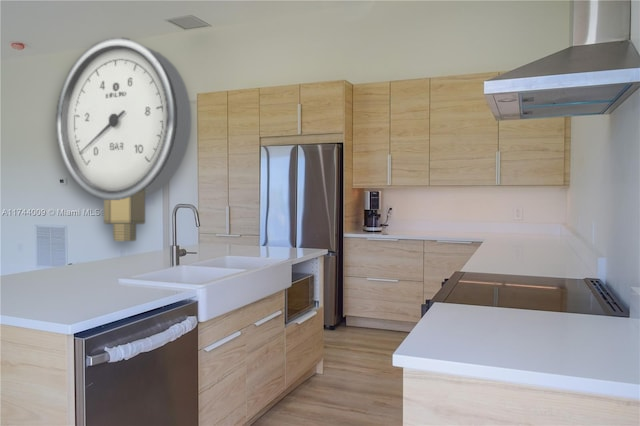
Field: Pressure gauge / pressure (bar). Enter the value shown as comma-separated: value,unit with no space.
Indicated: 0.5,bar
